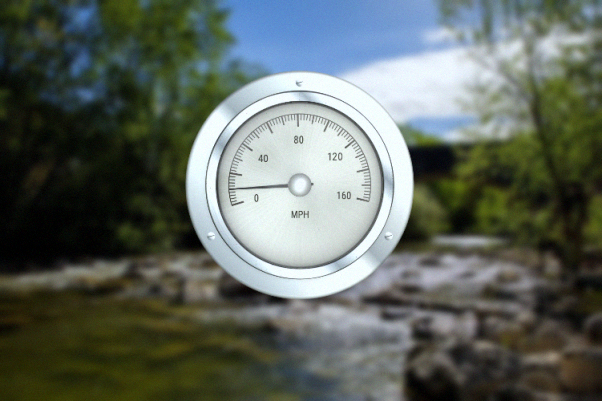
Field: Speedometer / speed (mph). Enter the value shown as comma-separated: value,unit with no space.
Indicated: 10,mph
